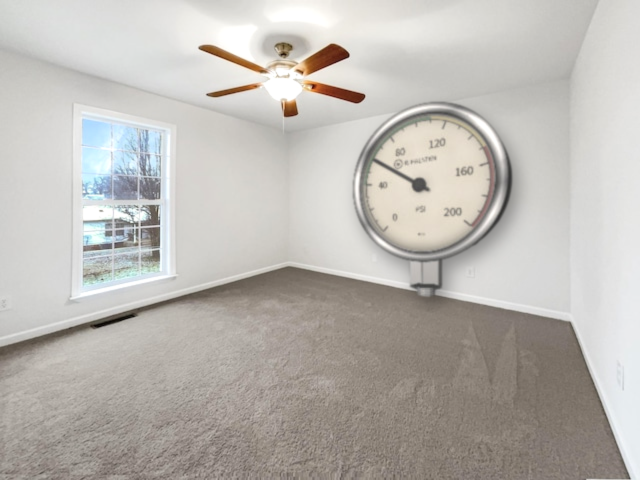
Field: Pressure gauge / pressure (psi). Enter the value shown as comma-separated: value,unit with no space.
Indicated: 60,psi
